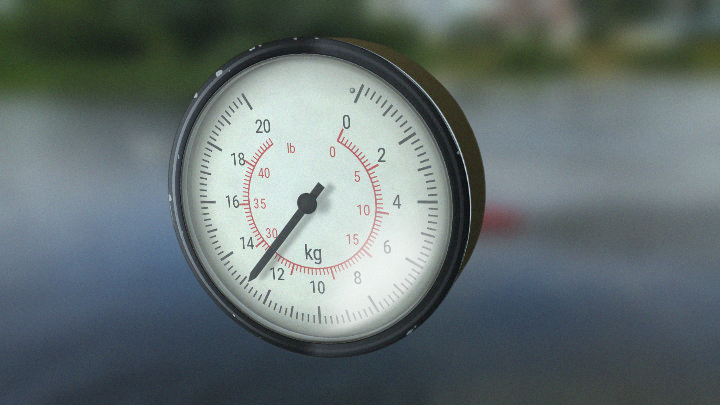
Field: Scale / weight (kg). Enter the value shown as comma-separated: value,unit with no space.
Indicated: 12.8,kg
